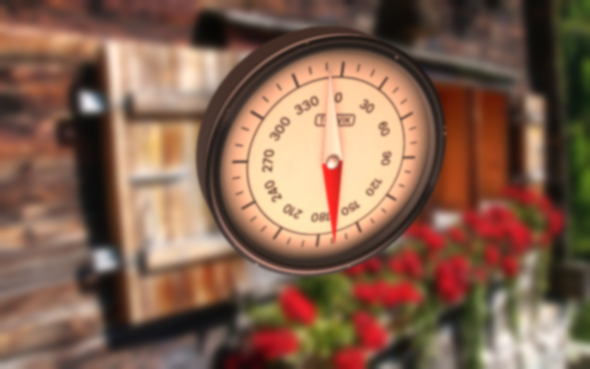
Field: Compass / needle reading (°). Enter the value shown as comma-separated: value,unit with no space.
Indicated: 170,°
